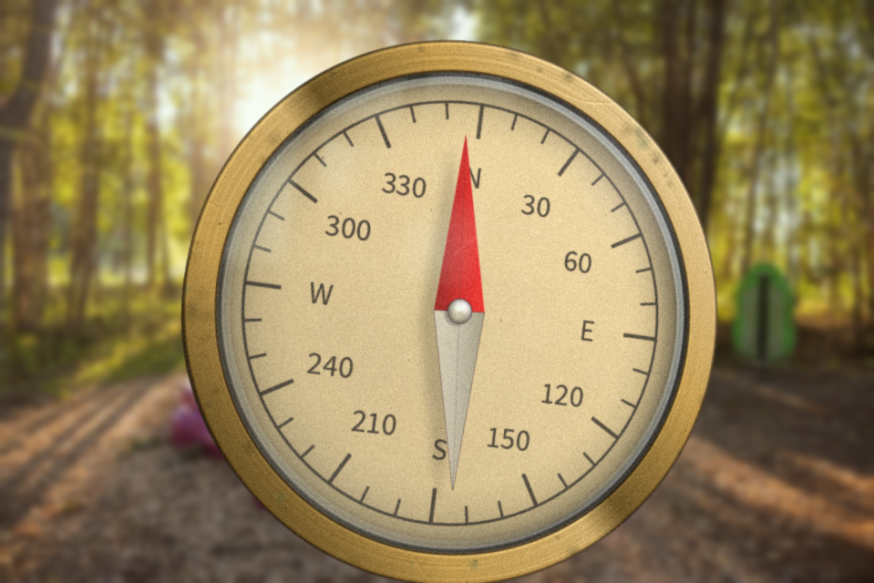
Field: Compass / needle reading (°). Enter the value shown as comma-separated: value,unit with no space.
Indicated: 355,°
